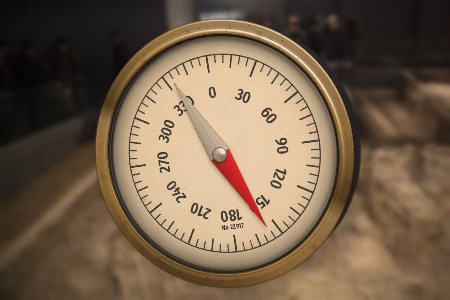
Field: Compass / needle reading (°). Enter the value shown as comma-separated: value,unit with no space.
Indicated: 155,°
